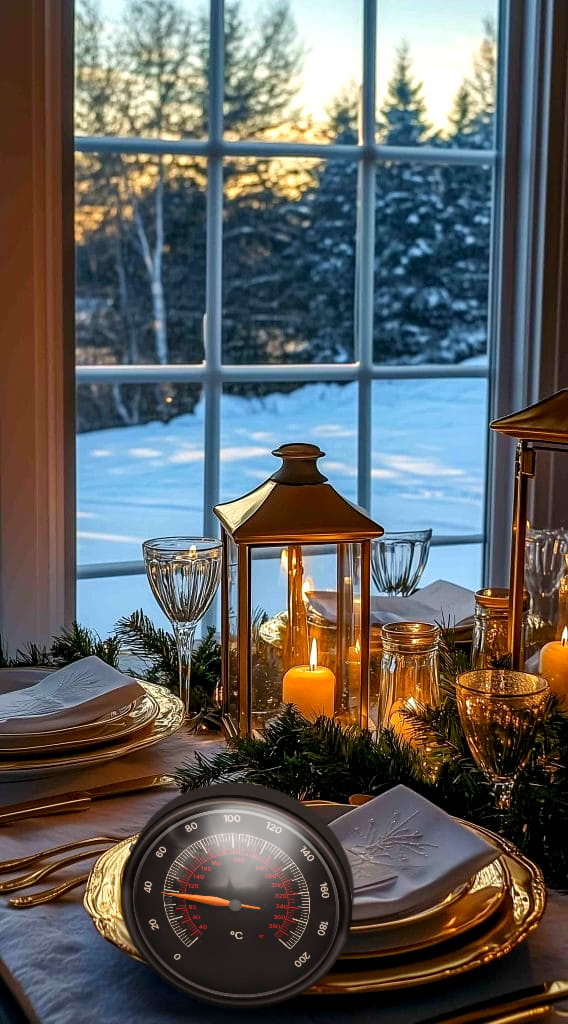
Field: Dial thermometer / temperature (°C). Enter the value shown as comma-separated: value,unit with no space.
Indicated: 40,°C
